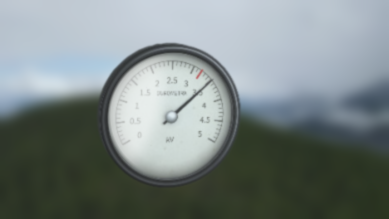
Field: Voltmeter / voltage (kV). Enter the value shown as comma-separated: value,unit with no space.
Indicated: 3.5,kV
